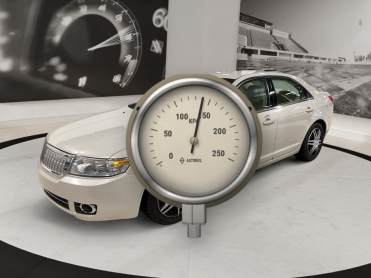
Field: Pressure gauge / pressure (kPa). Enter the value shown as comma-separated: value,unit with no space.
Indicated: 140,kPa
